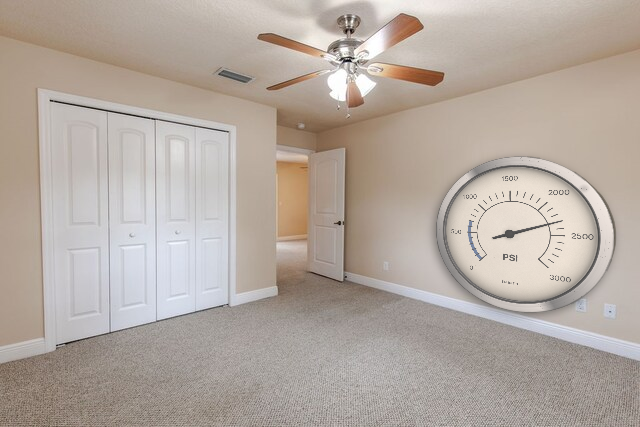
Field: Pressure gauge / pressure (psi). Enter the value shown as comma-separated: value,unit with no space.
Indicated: 2300,psi
